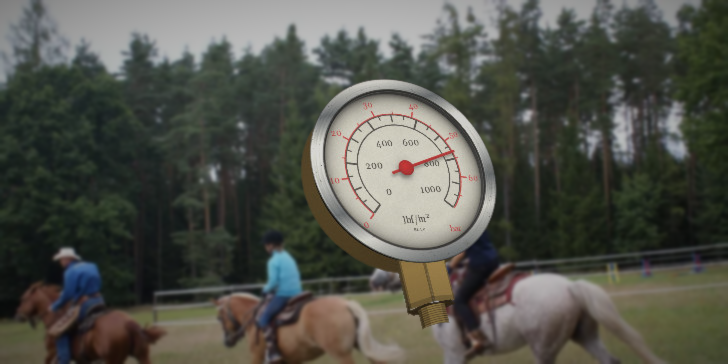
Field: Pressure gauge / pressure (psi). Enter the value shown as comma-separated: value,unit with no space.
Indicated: 775,psi
